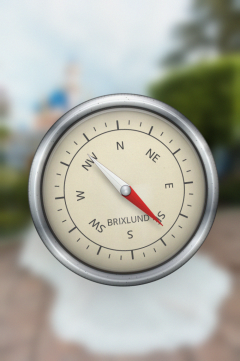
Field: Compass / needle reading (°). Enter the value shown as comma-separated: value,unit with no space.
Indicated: 140,°
